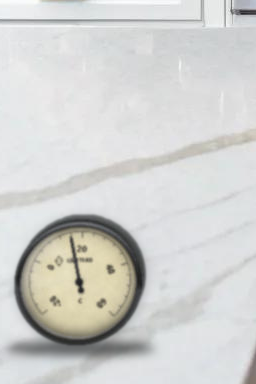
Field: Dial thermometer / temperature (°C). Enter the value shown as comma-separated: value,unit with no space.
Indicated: 16,°C
